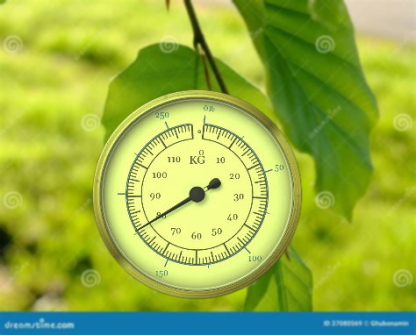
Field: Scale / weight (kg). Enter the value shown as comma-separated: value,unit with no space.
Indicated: 80,kg
